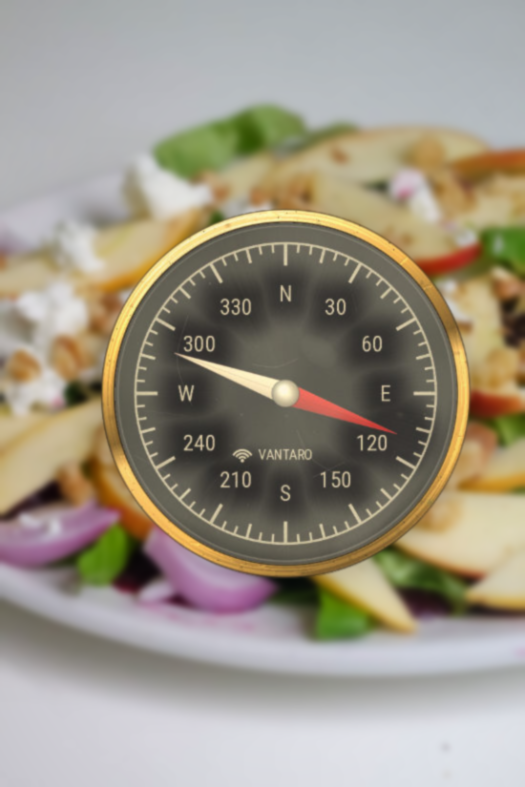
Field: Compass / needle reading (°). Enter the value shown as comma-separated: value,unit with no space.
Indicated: 110,°
